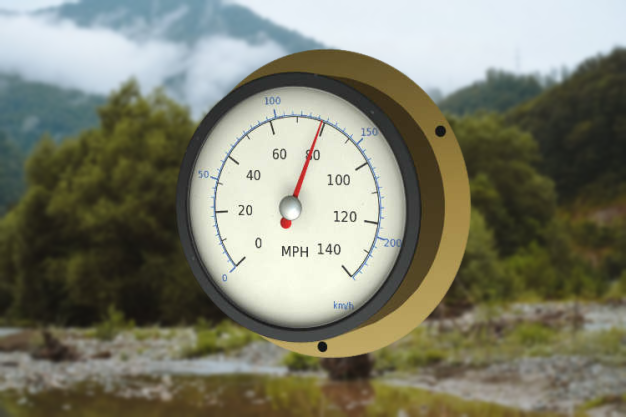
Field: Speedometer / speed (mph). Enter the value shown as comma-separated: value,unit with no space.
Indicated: 80,mph
